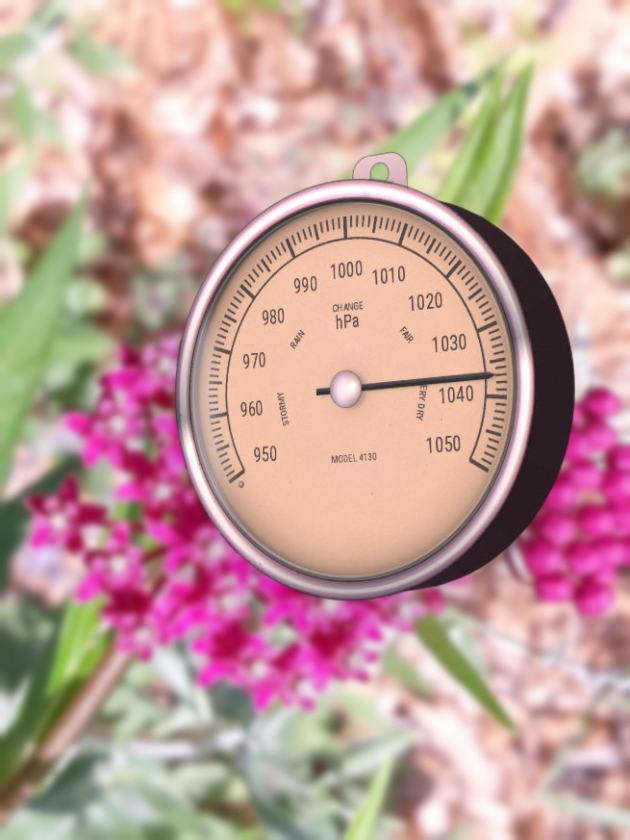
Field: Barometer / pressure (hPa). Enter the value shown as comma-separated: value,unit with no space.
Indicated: 1037,hPa
